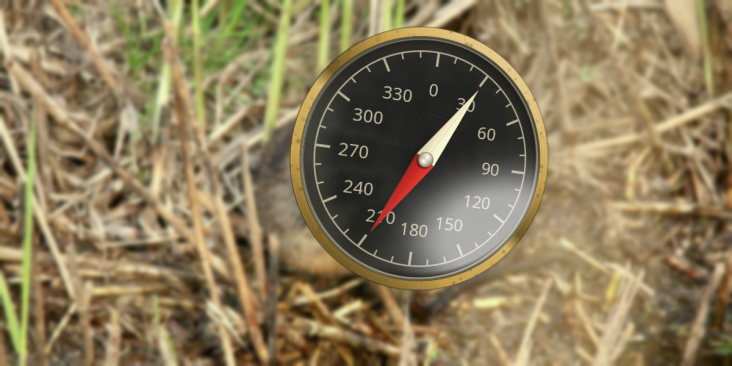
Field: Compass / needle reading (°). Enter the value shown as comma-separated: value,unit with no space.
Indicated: 210,°
